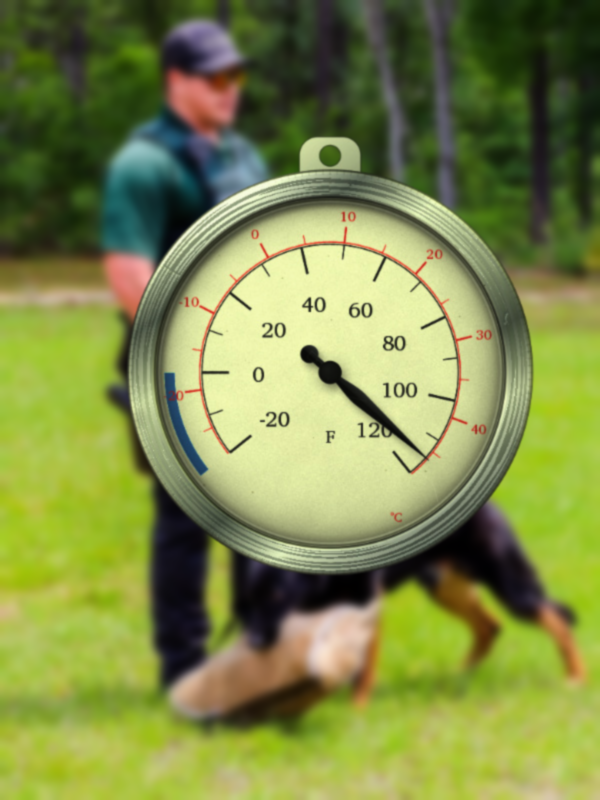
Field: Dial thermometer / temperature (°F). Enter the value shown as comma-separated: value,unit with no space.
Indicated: 115,°F
